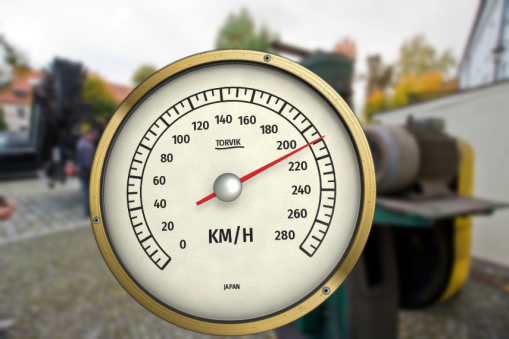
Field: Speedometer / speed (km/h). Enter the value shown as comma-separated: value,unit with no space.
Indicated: 210,km/h
